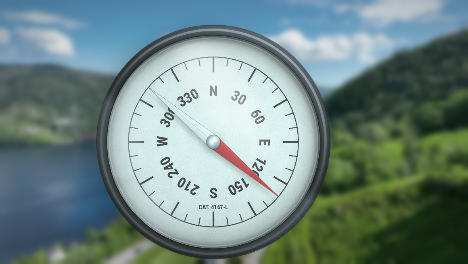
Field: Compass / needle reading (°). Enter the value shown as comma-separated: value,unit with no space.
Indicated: 130,°
